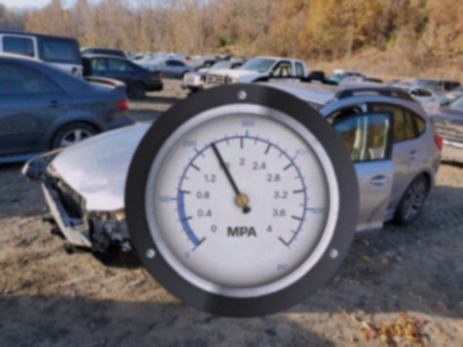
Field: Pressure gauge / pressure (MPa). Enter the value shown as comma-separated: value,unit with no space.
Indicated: 1.6,MPa
